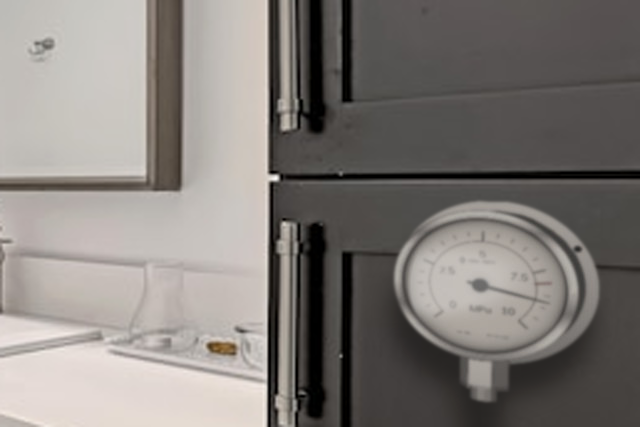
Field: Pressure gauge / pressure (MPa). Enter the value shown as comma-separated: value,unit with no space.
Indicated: 8.75,MPa
